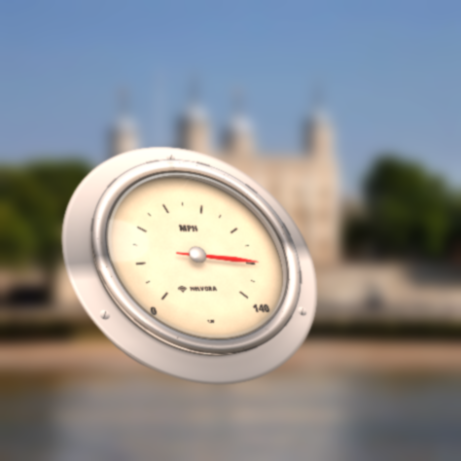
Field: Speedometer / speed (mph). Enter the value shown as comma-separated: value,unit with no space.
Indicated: 120,mph
